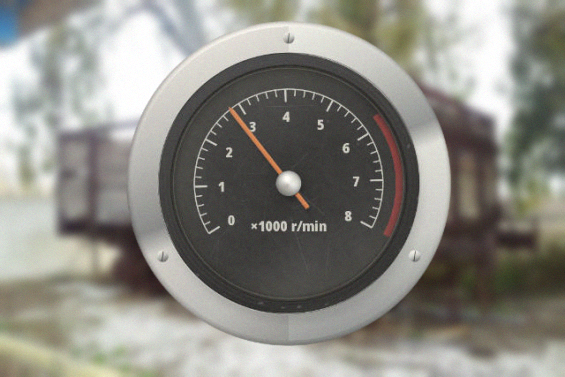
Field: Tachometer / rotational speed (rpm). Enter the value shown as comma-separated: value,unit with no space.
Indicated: 2800,rpm
